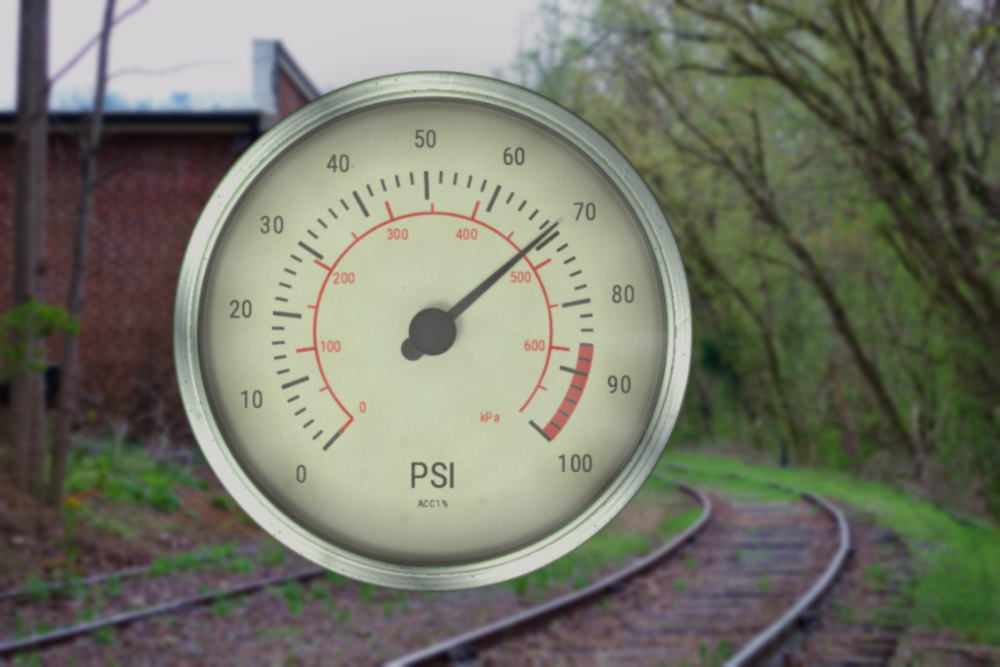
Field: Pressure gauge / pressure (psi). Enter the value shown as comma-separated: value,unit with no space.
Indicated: 69,psi
